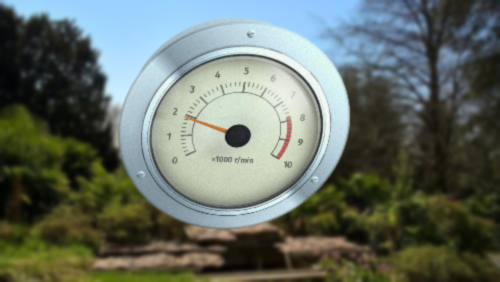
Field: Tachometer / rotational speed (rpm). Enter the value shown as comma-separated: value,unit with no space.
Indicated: 2000,rpm
